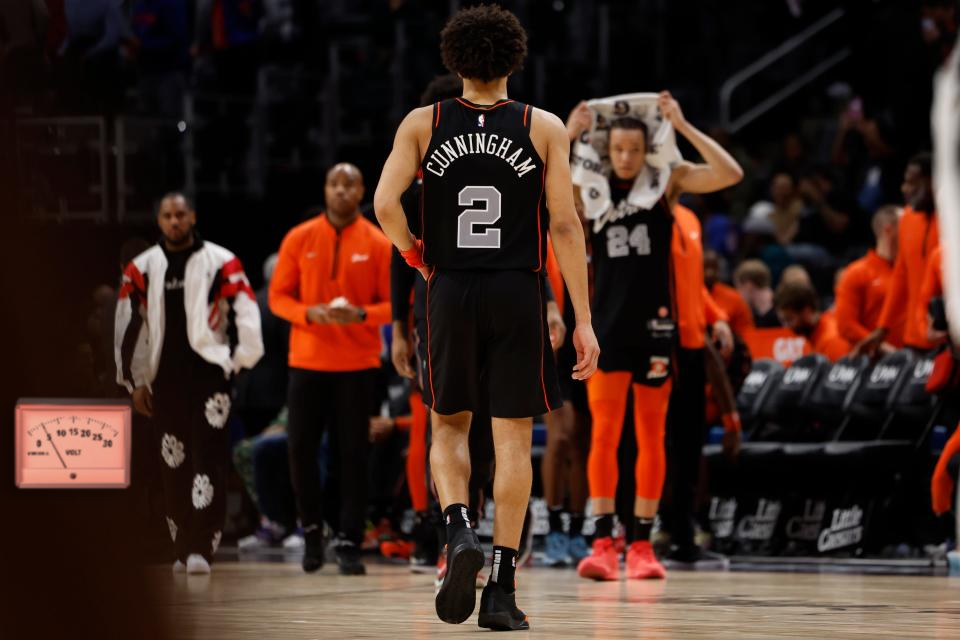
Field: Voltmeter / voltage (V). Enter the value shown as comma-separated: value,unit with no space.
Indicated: 5,V
